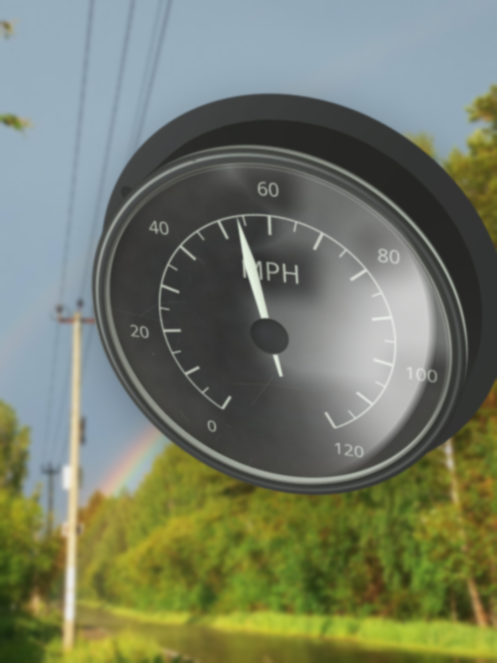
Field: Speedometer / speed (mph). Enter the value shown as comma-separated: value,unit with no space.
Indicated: 55,mph
